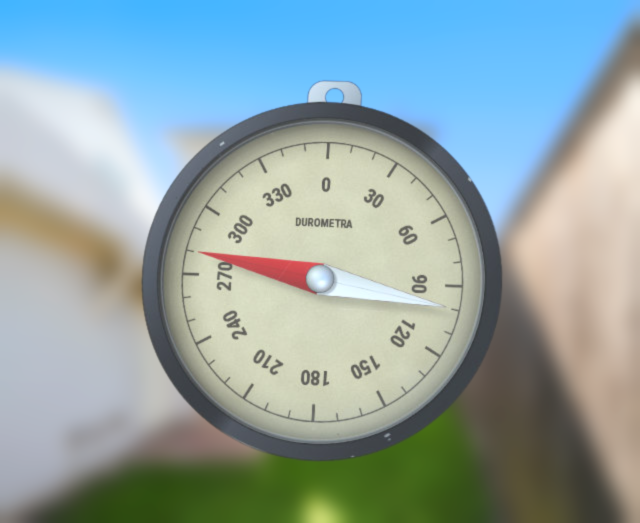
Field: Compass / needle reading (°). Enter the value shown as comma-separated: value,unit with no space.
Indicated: 280,°
